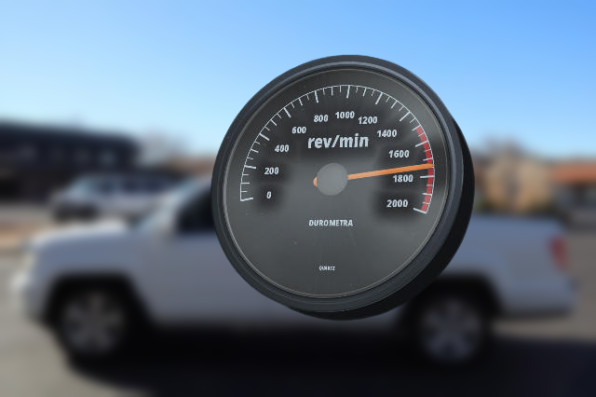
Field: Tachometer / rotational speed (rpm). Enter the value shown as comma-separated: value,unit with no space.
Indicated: 1750,rpm
